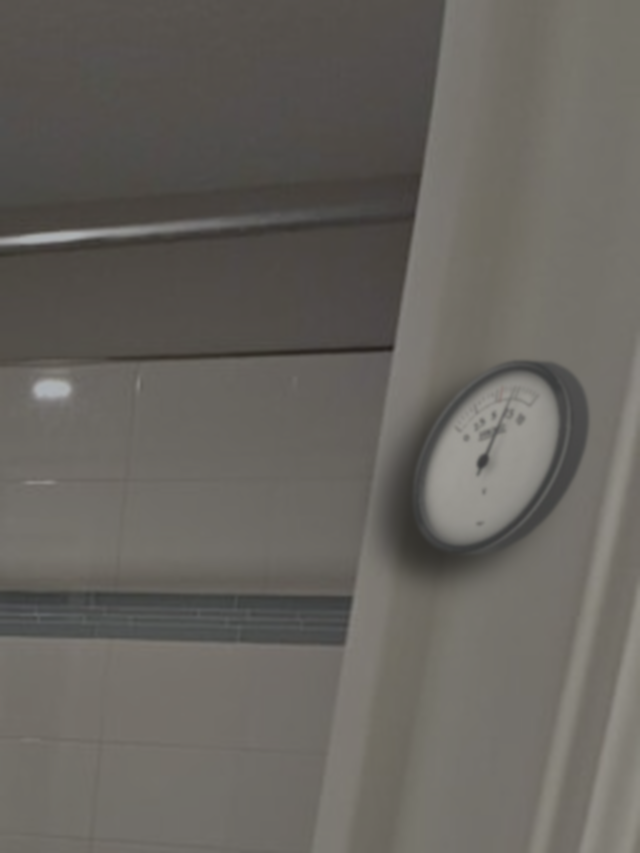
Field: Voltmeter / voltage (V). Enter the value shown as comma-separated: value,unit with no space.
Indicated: 7.5,V
